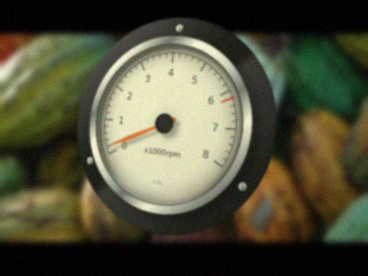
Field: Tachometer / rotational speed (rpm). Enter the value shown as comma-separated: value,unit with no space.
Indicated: 200,rpm
